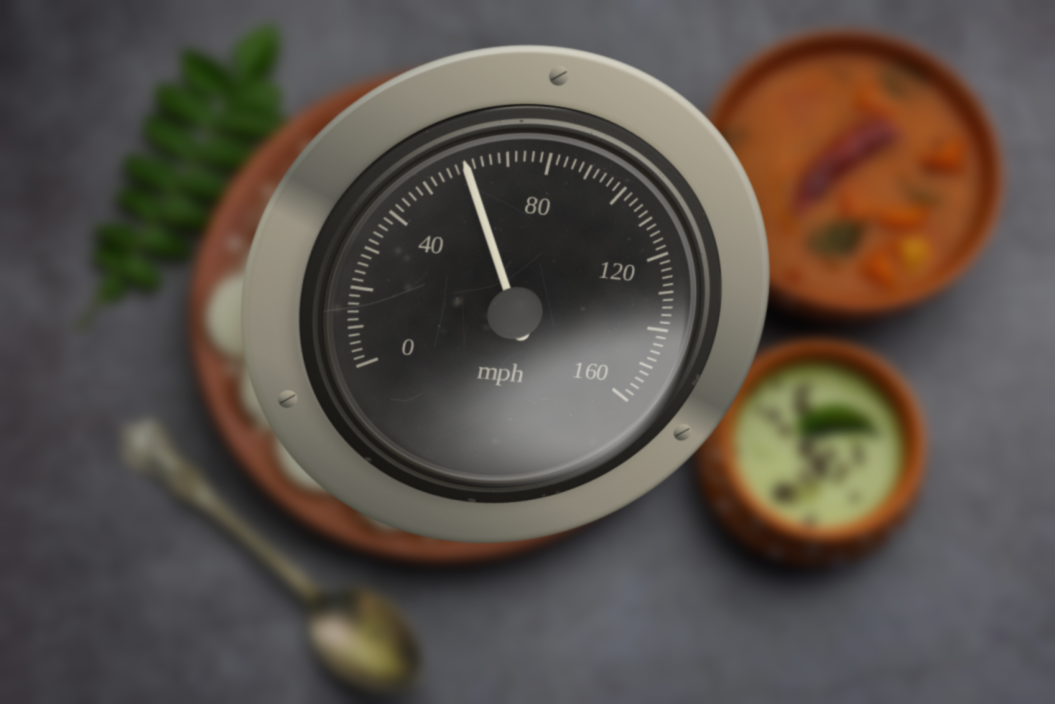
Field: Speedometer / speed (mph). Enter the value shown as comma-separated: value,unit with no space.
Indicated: 60,mph
